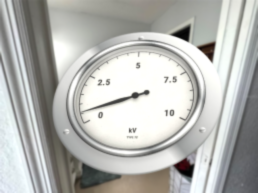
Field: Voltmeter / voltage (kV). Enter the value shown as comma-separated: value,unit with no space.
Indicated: 0.5,kV
